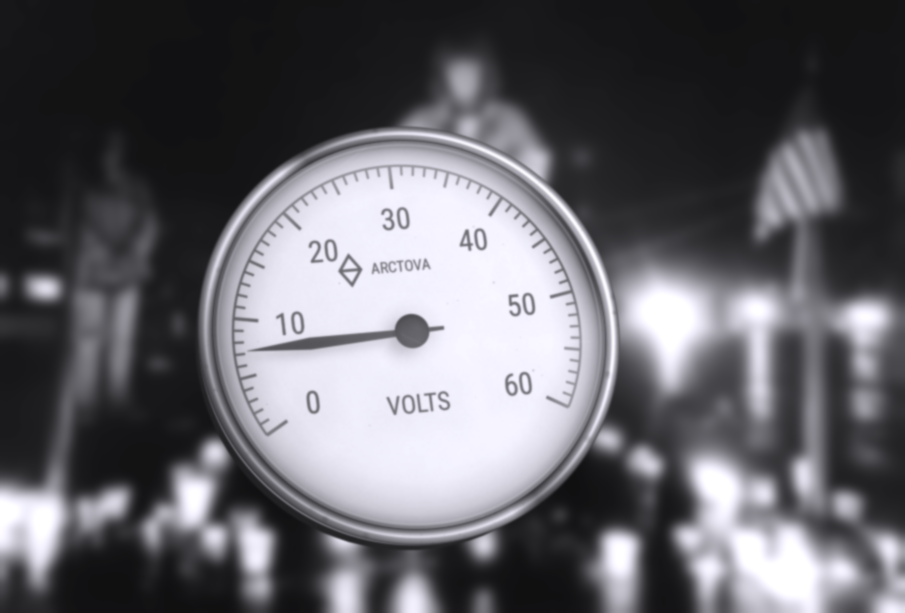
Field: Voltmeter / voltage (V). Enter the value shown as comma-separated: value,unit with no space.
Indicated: 7,V
